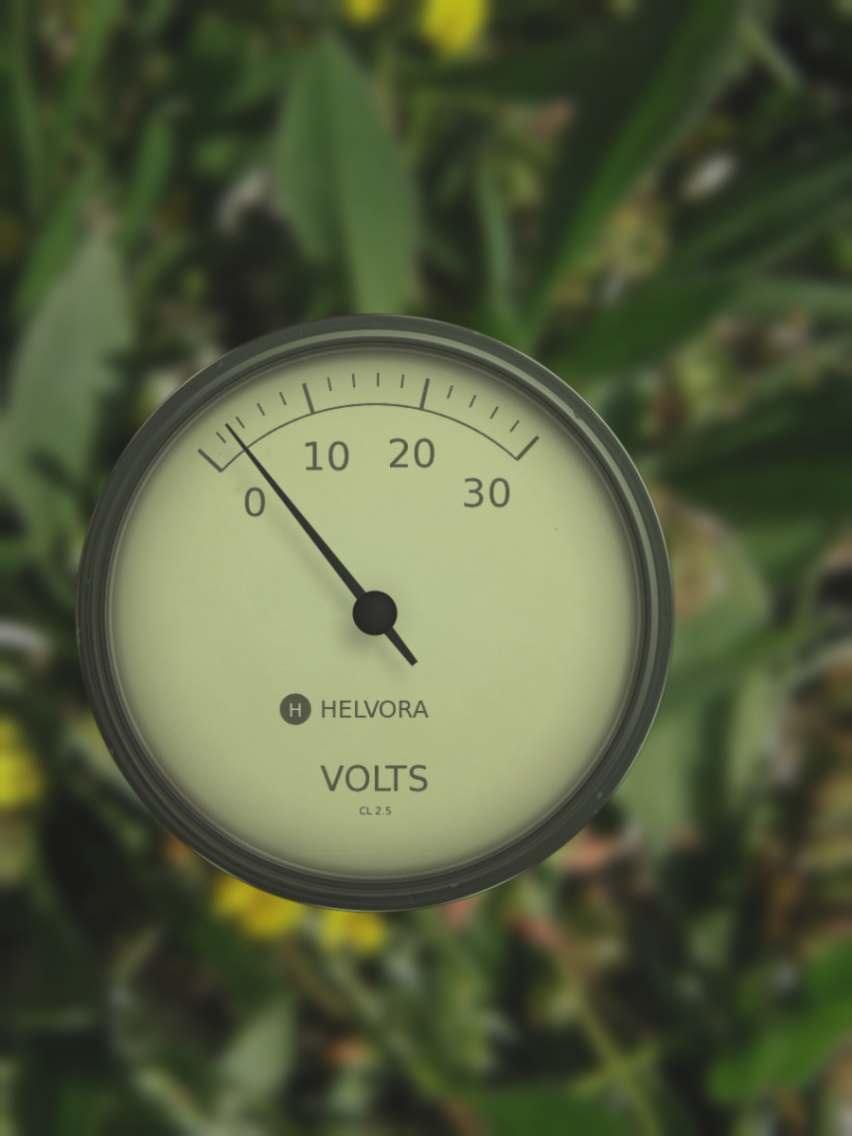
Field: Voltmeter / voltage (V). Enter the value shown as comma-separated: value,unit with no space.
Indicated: 3,V
